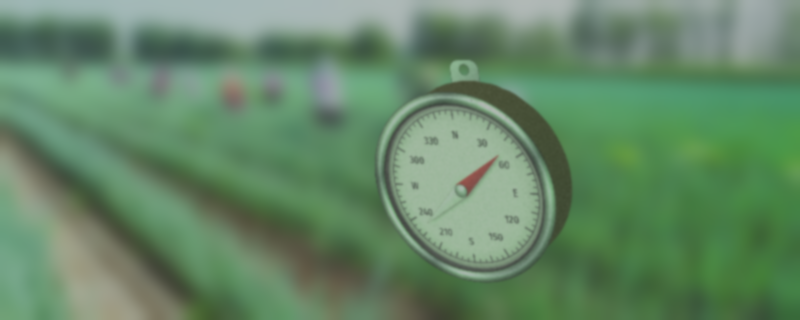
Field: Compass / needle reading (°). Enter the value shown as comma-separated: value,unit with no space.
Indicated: 50,°
